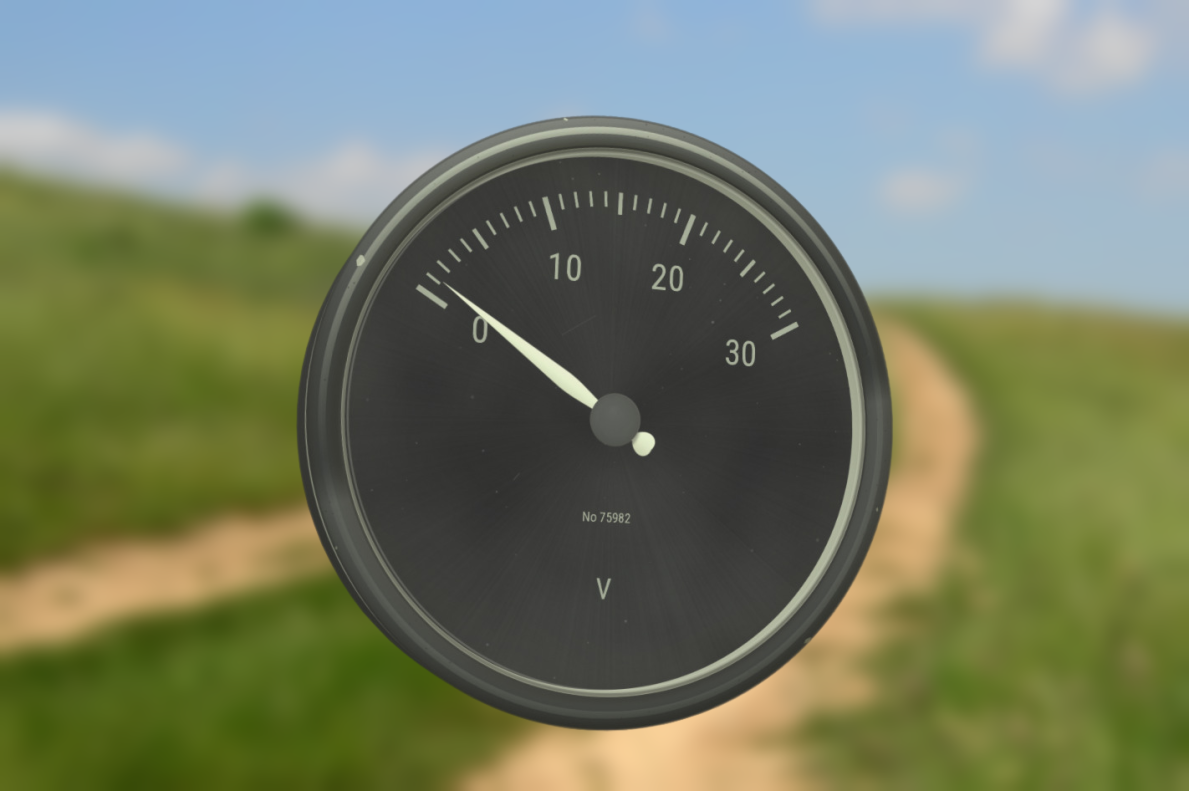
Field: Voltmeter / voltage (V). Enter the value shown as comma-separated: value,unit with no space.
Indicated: 1,V
